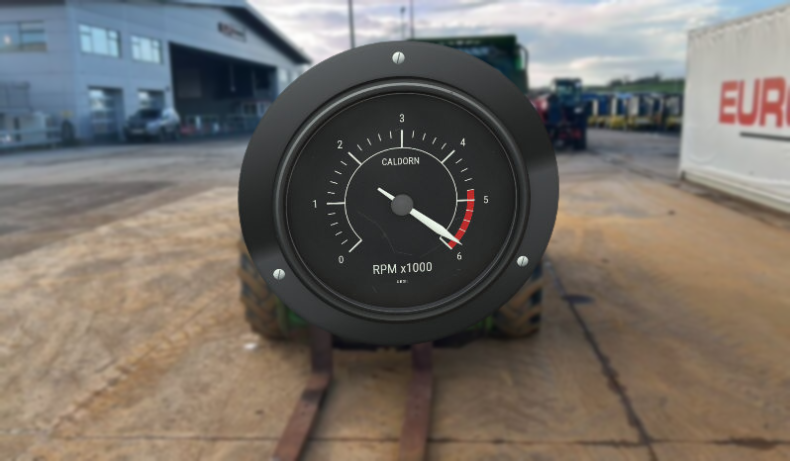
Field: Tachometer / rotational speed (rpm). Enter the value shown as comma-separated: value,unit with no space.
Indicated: 5800,rpm
